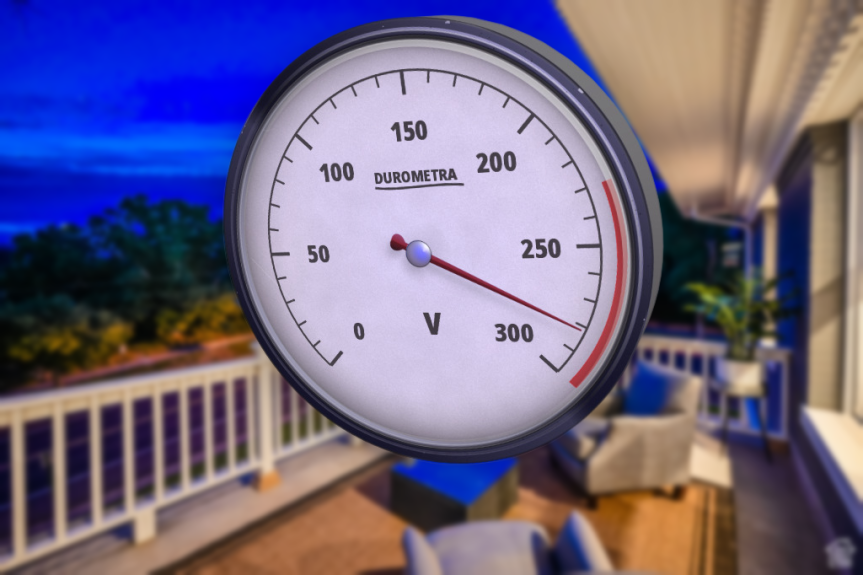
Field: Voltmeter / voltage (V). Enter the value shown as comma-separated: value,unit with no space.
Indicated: 280,V
